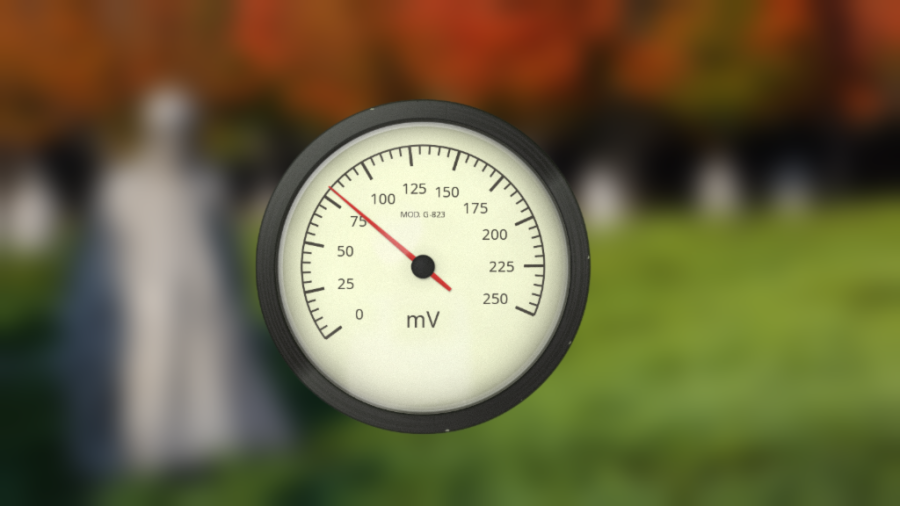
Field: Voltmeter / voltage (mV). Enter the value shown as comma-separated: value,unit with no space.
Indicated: 80,mV
